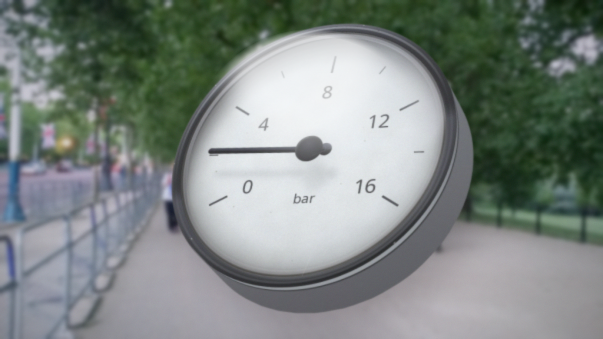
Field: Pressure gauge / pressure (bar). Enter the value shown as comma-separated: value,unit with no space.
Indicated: 2,bar
